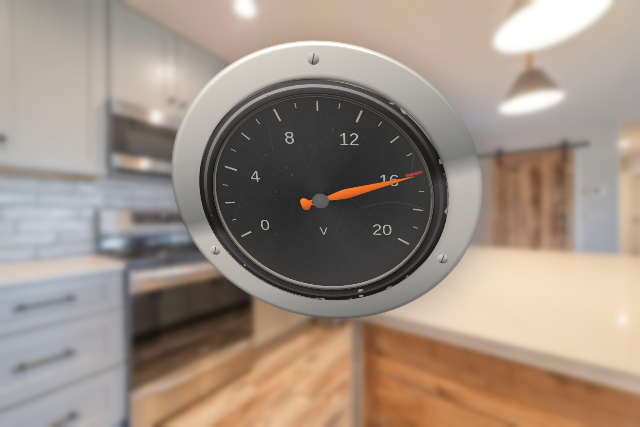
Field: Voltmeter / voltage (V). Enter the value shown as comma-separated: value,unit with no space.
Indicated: 16,V
